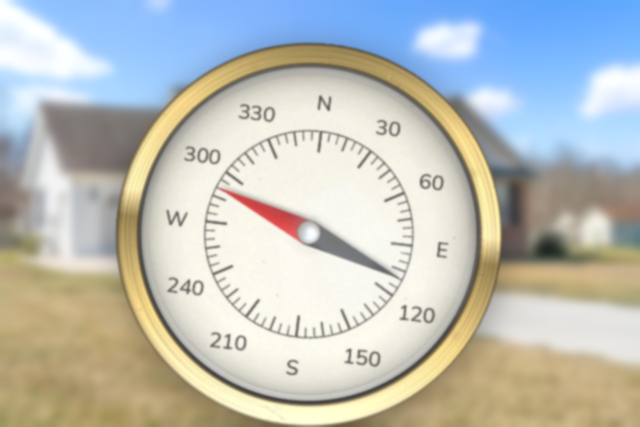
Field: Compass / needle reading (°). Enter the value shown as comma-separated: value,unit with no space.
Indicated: 290,°
